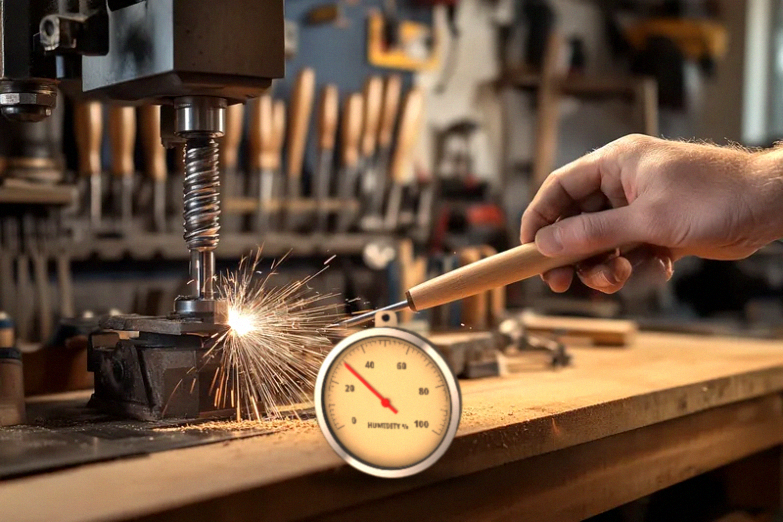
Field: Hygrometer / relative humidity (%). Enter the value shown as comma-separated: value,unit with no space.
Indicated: 30,%
